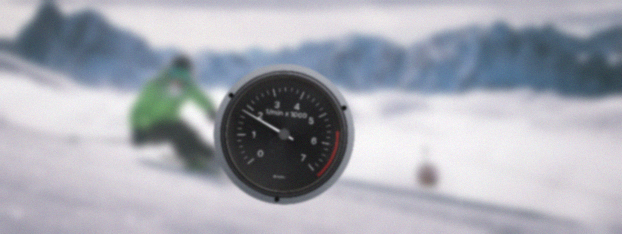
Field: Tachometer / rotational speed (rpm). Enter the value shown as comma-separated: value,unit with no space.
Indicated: 1800,rpm
